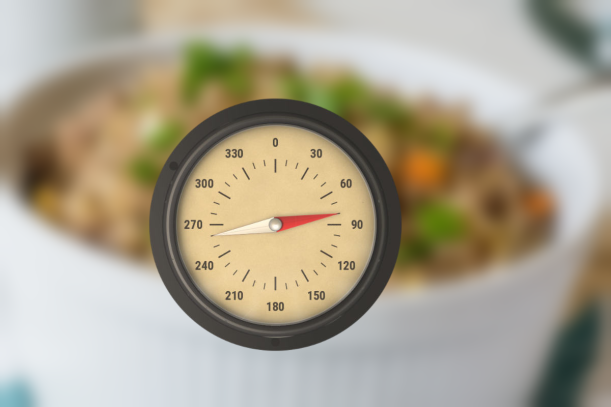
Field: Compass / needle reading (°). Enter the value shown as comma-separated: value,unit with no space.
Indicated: 80,°
